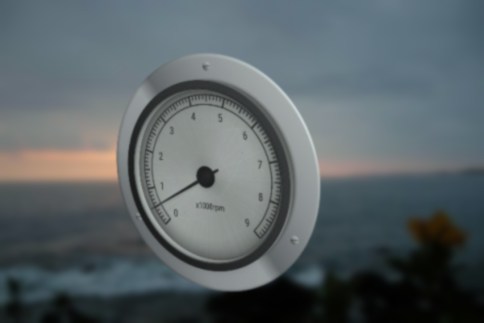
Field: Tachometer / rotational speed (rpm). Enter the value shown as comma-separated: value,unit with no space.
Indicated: 500,rpm
